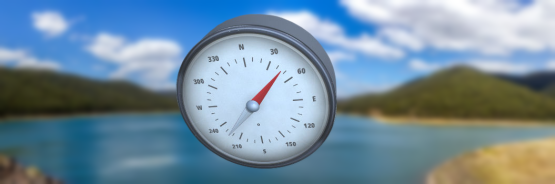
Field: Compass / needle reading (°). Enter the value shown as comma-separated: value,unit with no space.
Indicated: 45,°
